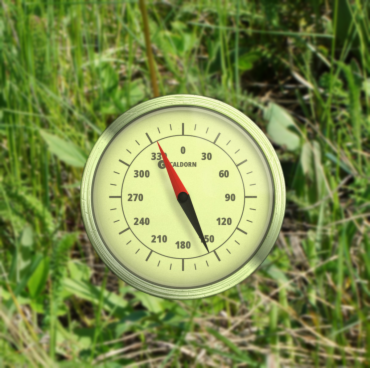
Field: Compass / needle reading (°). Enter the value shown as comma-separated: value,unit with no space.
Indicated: 335,°
